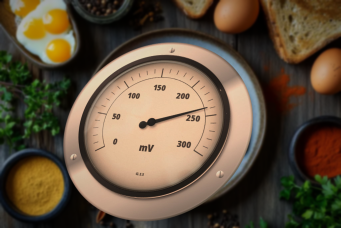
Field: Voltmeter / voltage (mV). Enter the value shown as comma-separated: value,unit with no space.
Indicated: 240,mV
